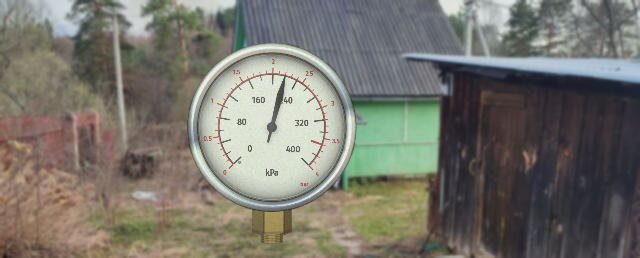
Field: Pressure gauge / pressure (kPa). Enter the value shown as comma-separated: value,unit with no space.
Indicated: 220,kPa
